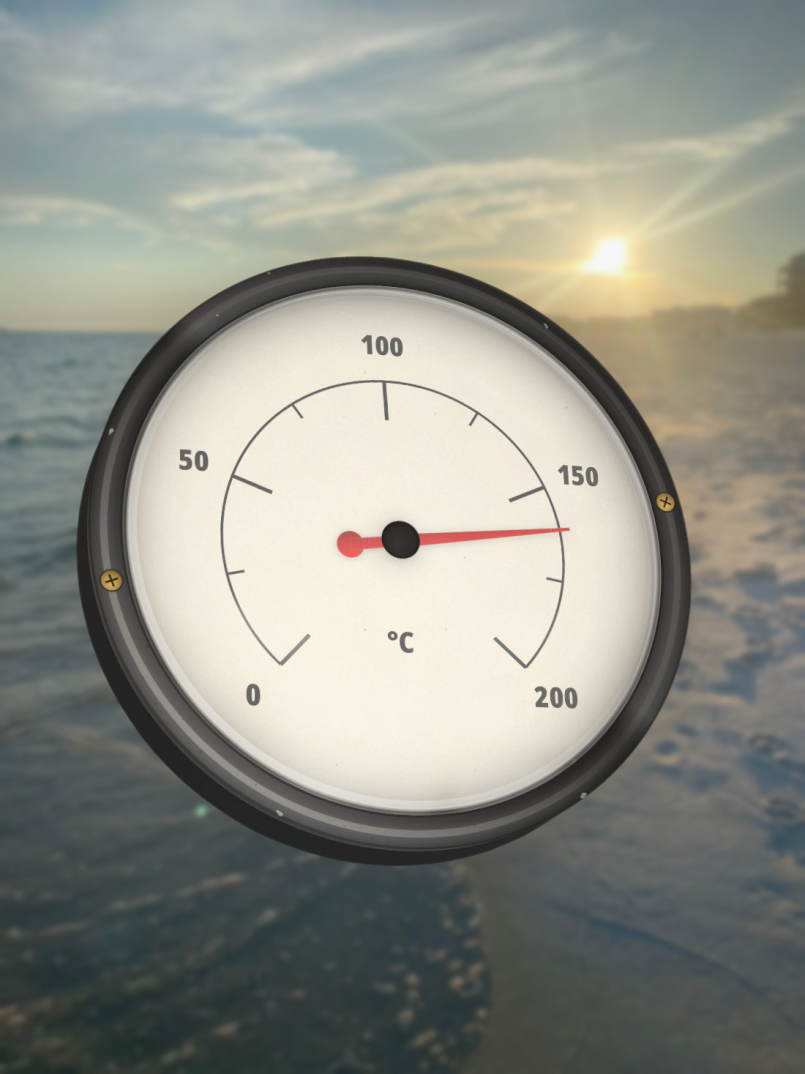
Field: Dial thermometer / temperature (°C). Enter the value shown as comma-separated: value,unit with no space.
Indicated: 162.5,°C
